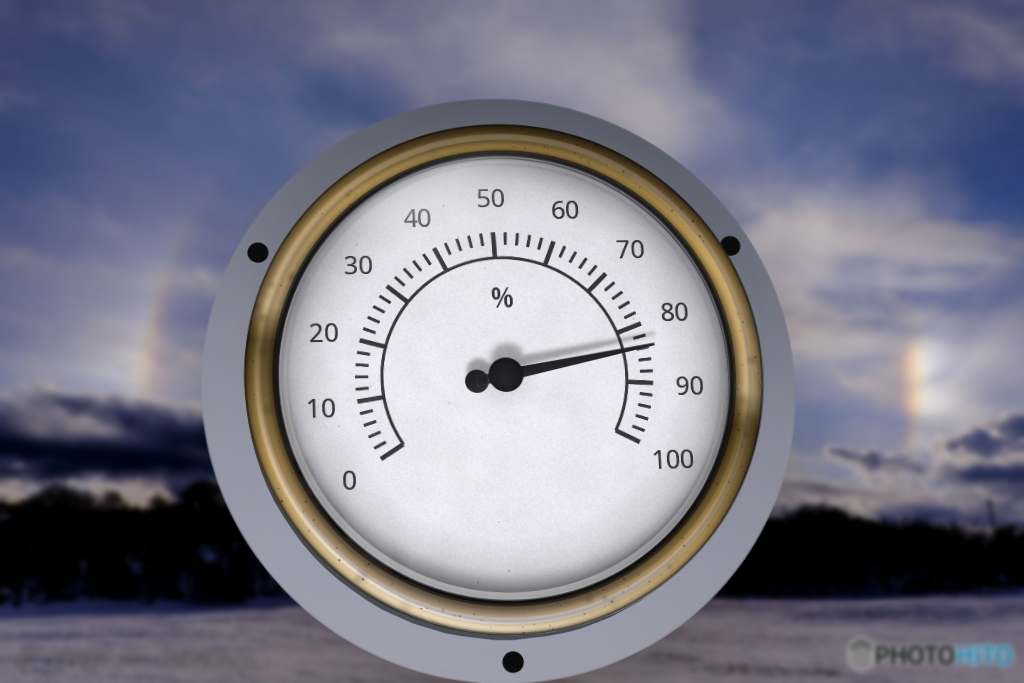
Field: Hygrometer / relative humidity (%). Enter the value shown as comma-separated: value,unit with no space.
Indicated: 84,%
